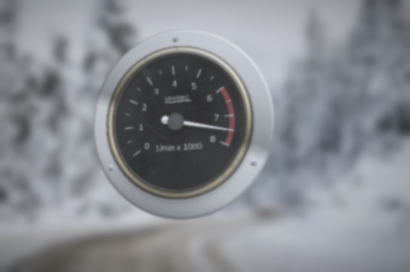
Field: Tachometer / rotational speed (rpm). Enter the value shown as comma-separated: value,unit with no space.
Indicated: 7500,rpm
